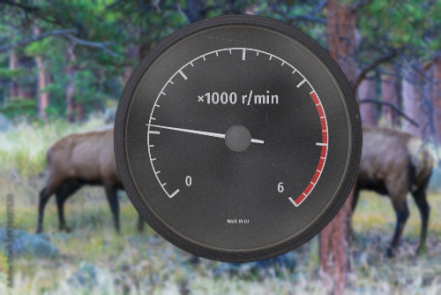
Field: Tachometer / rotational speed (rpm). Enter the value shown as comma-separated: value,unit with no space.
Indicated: 1100,rpm
